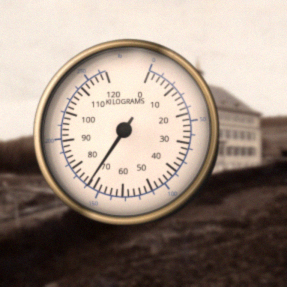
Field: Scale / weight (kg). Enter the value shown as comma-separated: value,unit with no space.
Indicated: 72,kg
